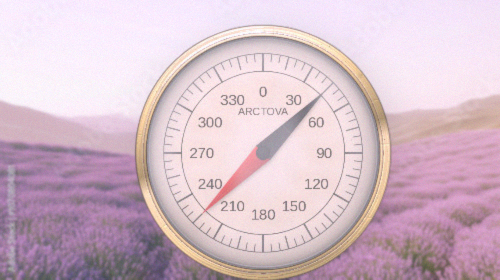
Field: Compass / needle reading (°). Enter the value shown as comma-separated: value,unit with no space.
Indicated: 225,°
